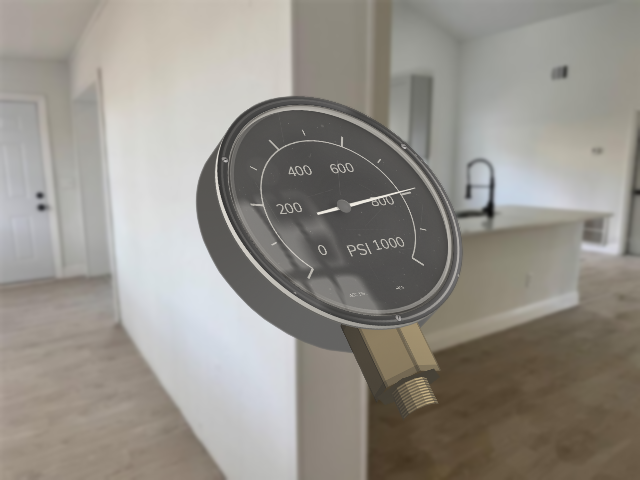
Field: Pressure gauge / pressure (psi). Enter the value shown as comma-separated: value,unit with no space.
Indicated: 800,psi
